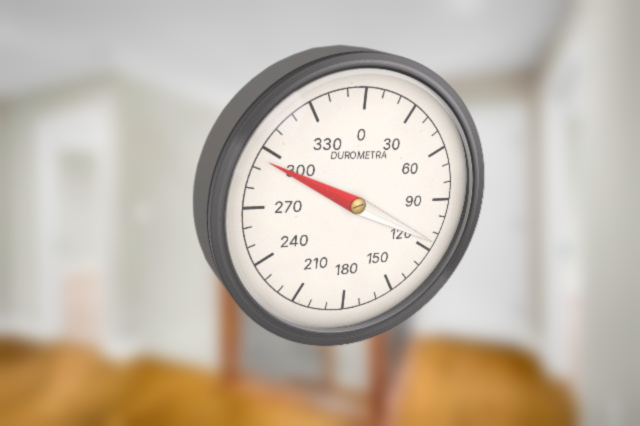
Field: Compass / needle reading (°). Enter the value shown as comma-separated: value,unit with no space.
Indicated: 295,°
